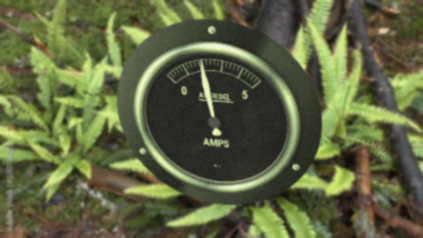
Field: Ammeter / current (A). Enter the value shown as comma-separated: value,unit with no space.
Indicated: 2,A
